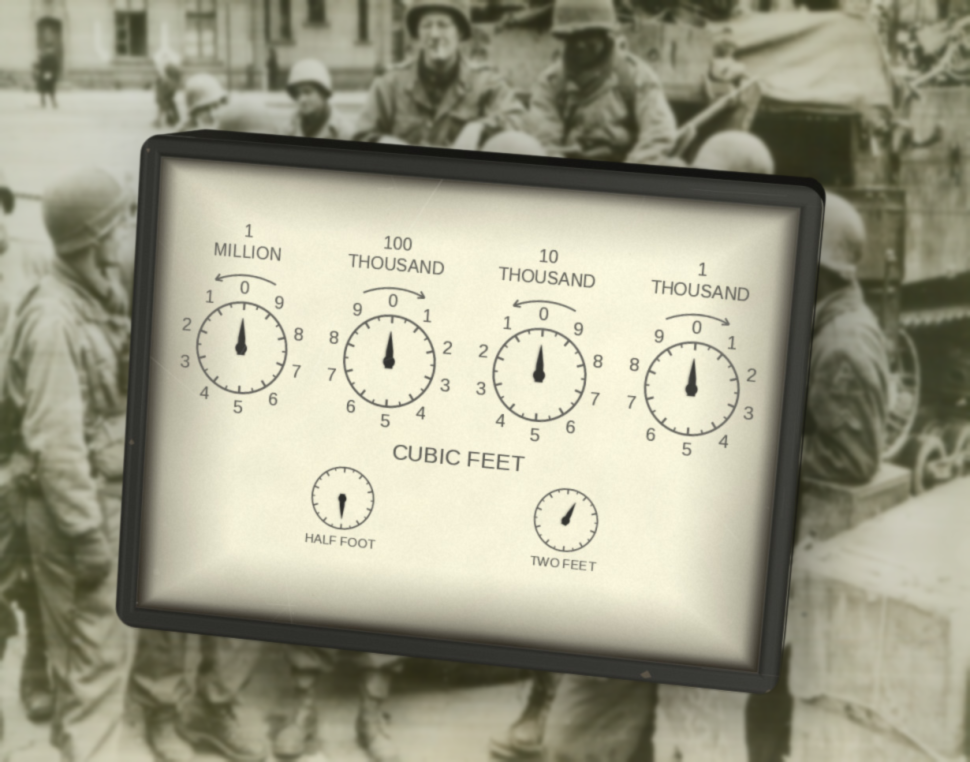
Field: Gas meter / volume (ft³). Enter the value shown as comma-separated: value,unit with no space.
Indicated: 0,ft³
